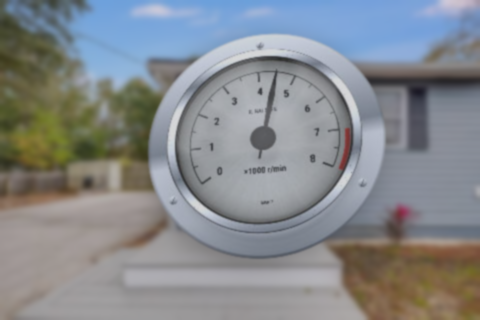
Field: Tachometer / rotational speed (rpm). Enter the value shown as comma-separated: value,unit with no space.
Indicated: 4500,rpm
